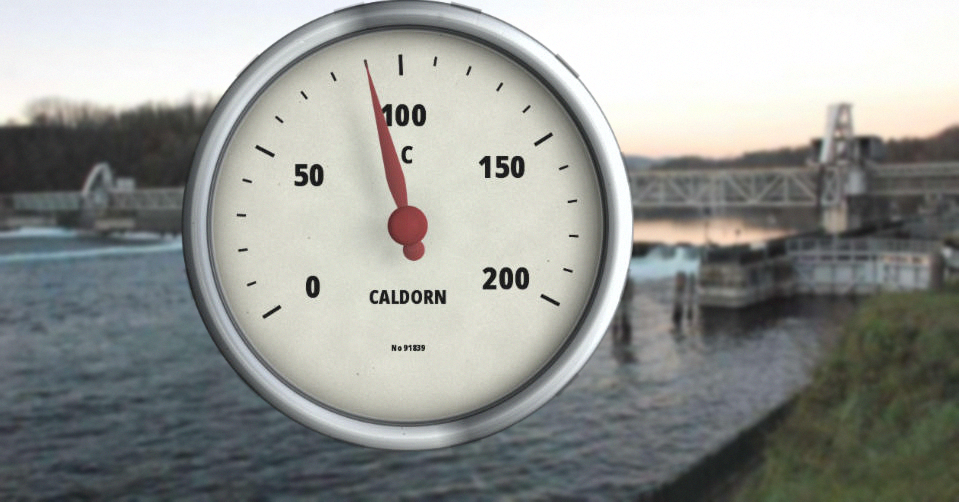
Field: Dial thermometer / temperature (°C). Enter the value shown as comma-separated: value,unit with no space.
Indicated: 90,°C
